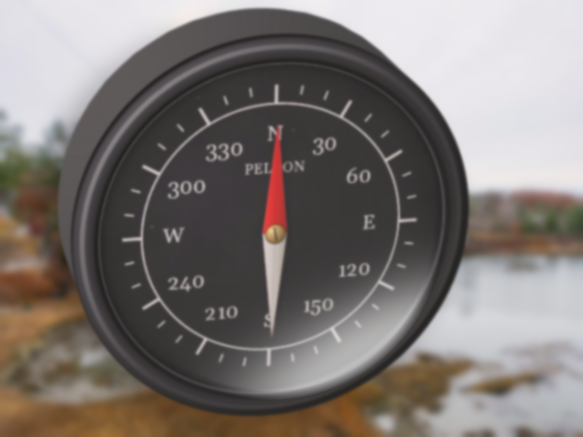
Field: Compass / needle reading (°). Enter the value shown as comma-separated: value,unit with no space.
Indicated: 0,°
